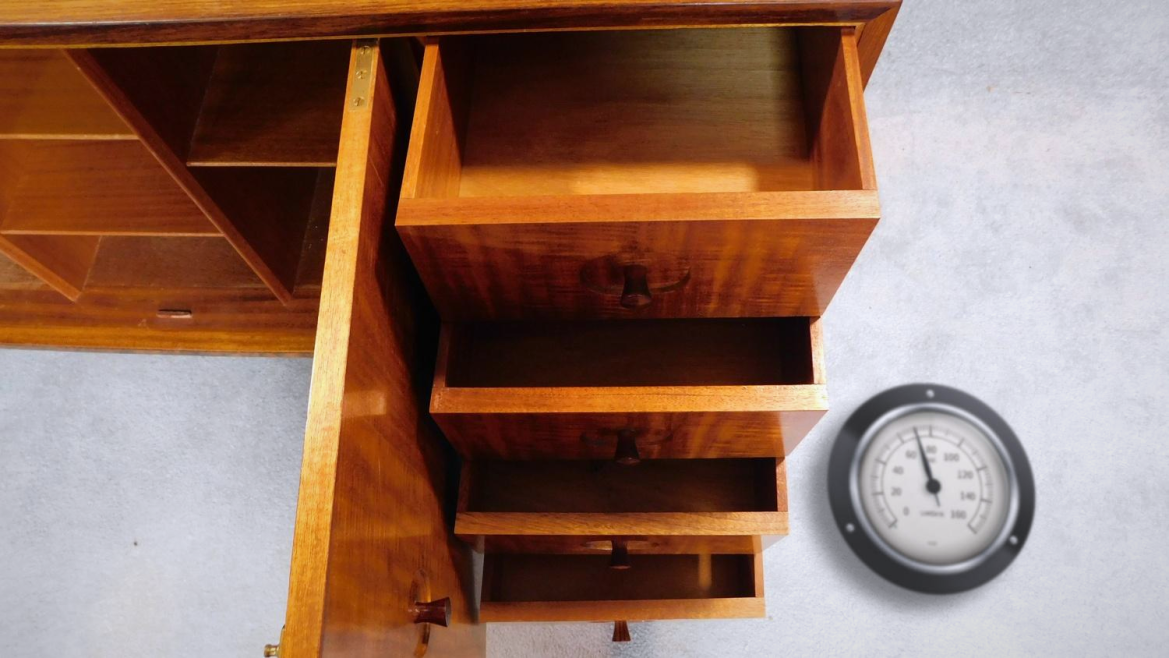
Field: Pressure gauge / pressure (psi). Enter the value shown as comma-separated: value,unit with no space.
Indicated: 70,psi
